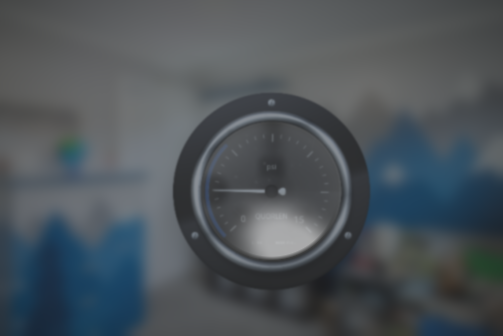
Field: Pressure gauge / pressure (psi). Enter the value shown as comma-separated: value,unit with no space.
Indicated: 2.5,psi
